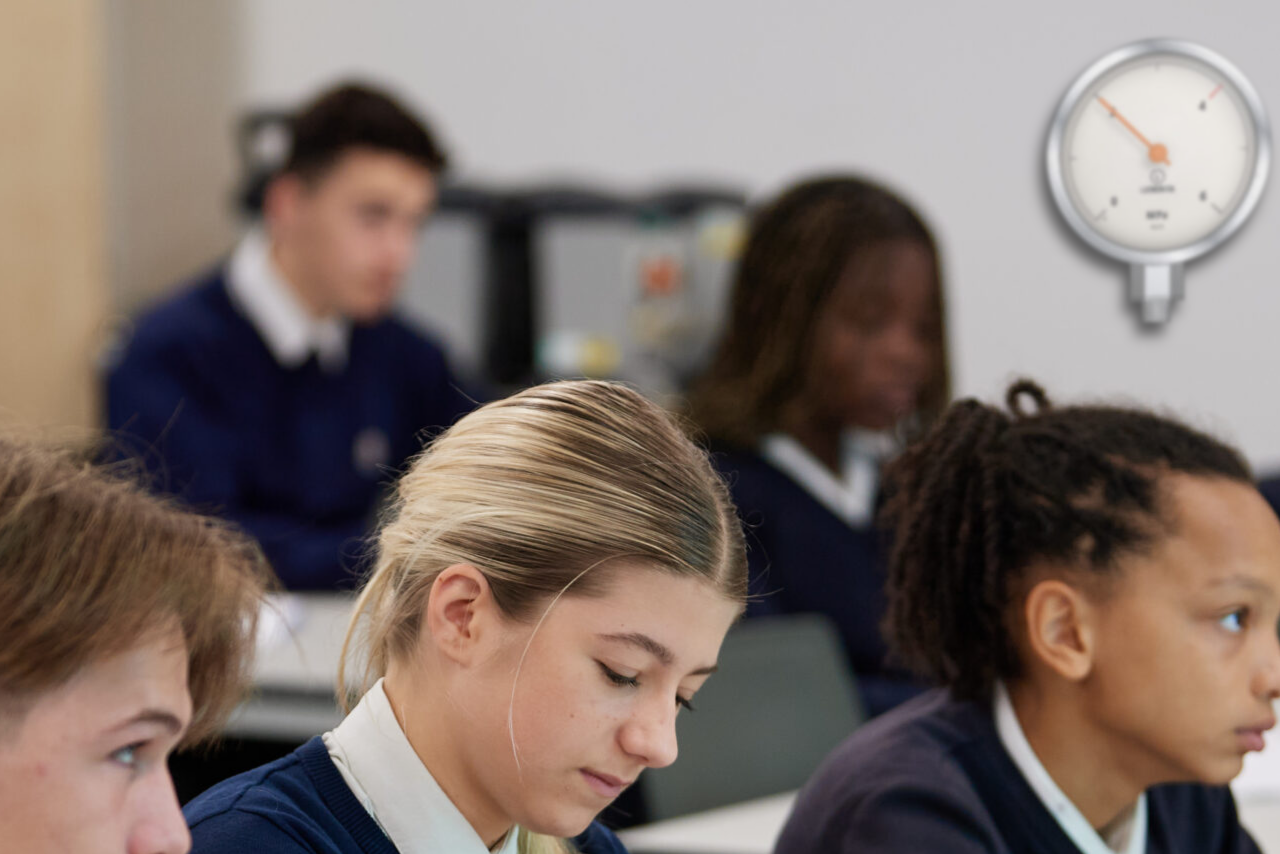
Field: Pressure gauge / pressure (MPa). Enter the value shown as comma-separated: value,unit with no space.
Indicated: 2,MPa
